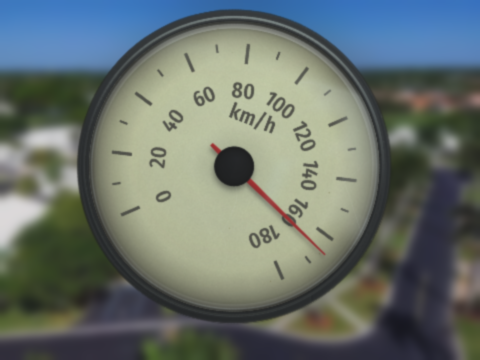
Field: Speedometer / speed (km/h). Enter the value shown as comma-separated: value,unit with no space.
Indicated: 165,km/h
